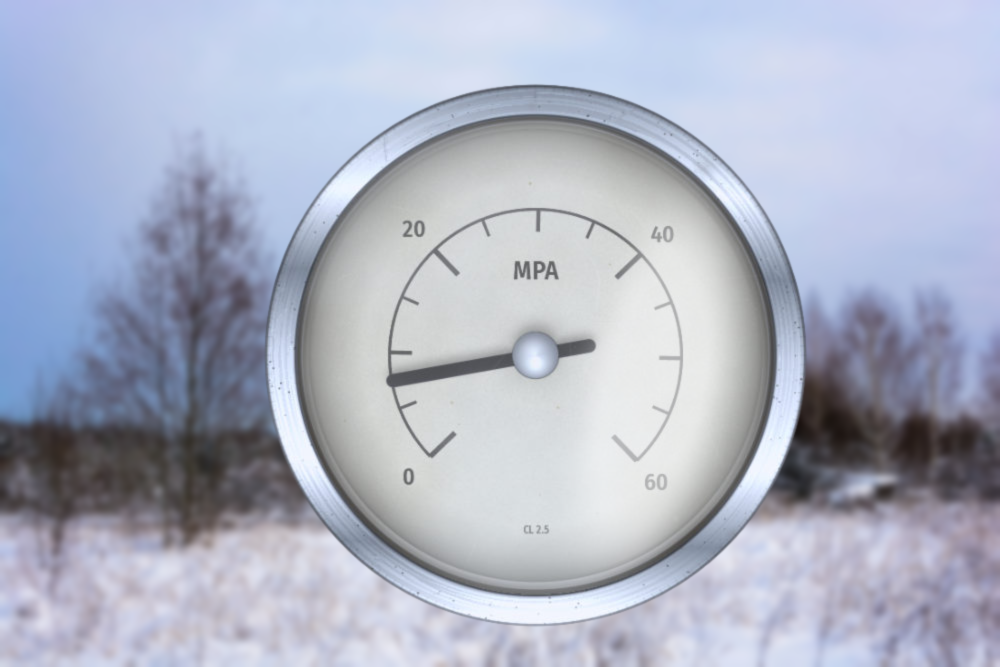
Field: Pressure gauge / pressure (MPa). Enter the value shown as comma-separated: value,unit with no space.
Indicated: 7.5,MPa
